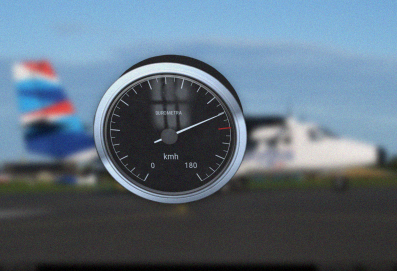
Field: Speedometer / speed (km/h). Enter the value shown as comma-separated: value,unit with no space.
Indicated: 130,km/h
